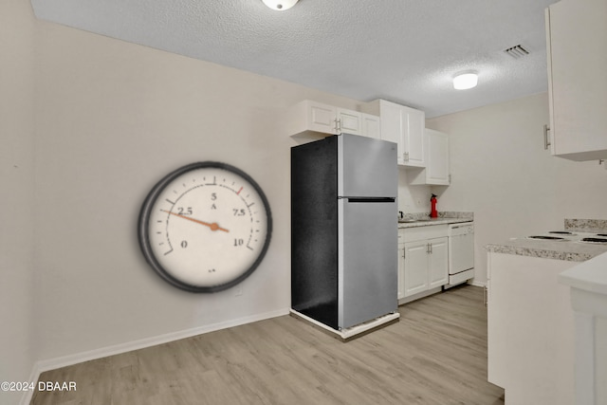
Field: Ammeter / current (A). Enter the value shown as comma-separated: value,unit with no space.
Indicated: 2,A
